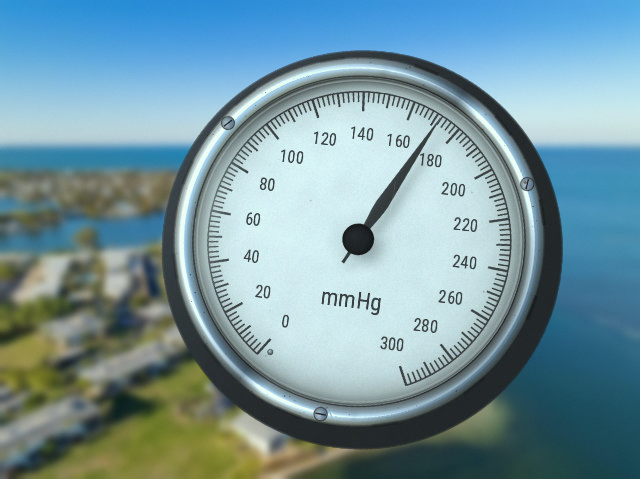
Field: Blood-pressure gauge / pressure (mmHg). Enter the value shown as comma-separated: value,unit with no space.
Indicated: 172,mmHg
